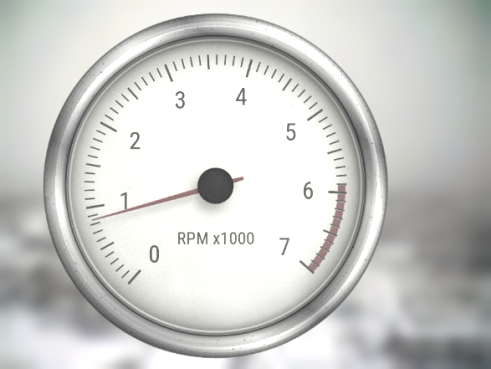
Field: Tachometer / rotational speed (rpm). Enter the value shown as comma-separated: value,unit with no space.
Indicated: 850,rpm
